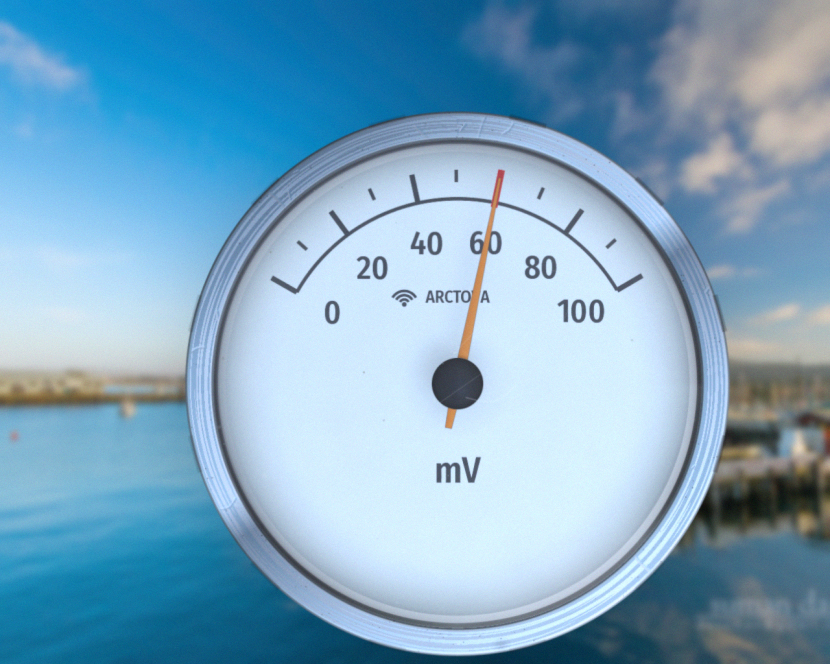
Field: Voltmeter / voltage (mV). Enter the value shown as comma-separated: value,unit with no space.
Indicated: 60,mV
